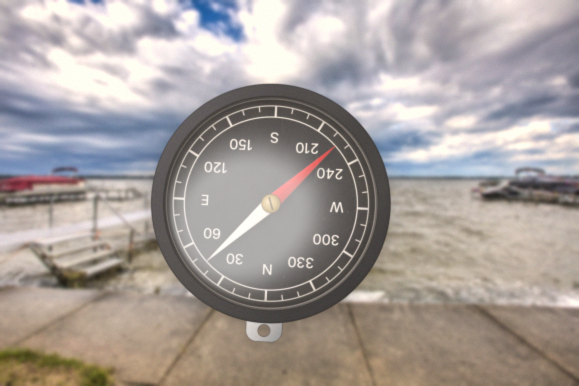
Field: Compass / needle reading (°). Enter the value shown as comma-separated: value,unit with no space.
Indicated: 225,°
